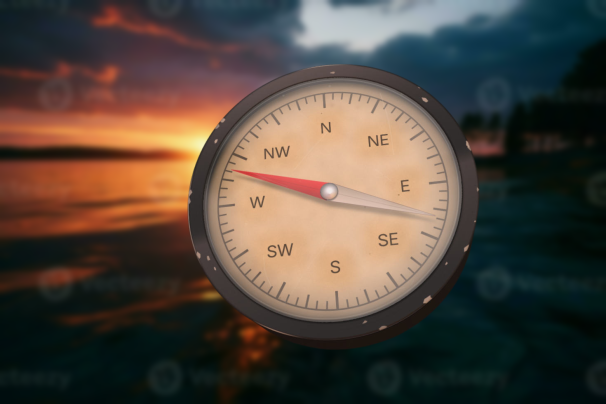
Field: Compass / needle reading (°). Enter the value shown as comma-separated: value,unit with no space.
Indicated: 290,°
